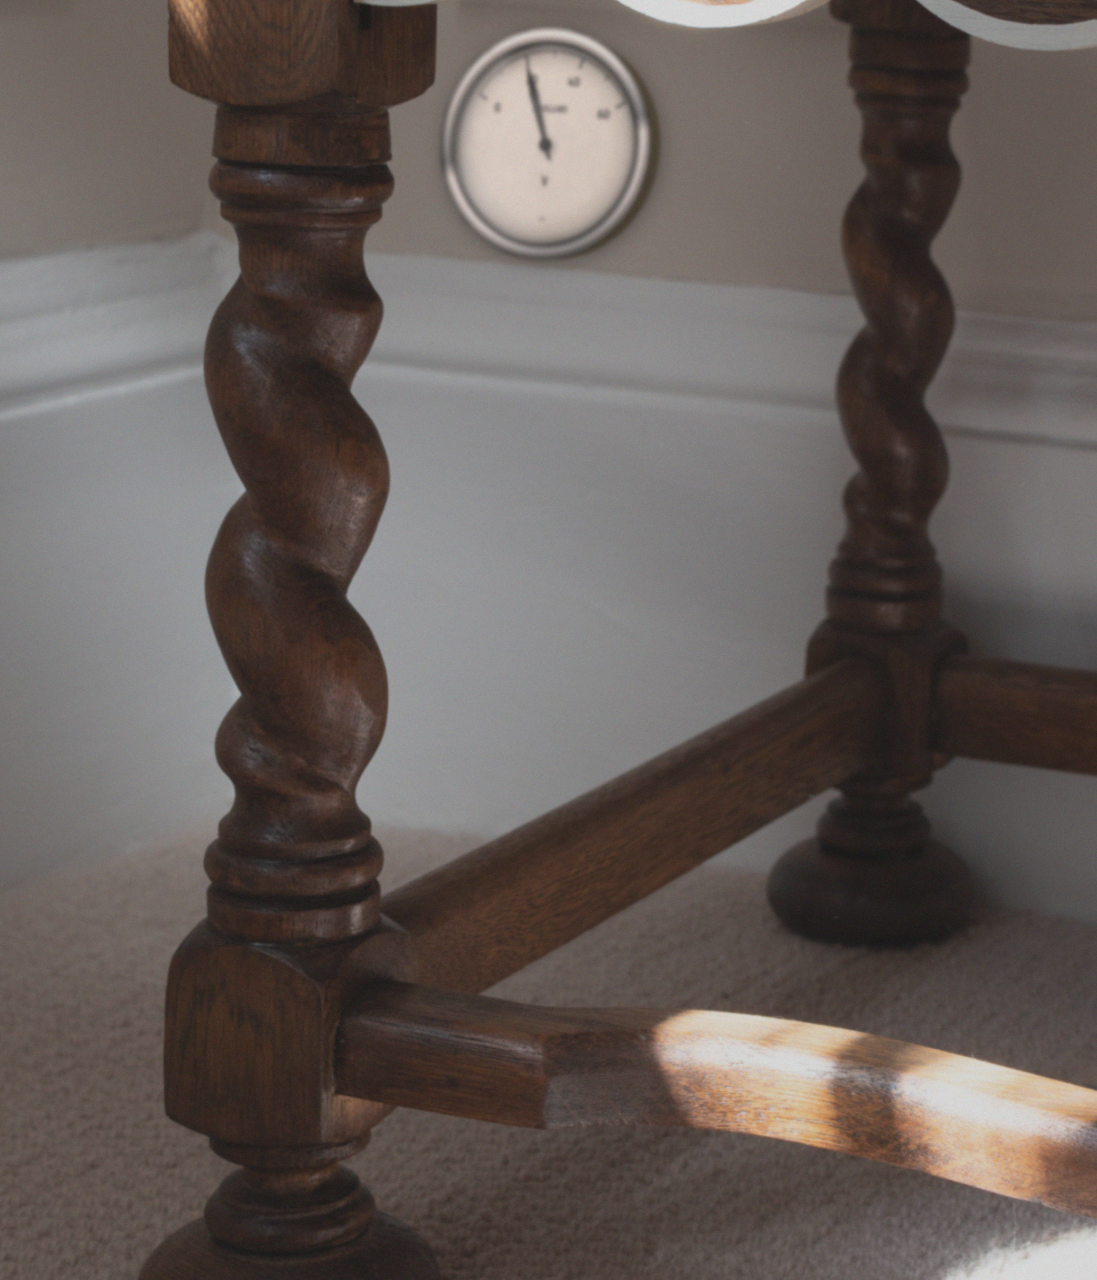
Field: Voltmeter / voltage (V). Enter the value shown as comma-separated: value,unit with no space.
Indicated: 20,V
